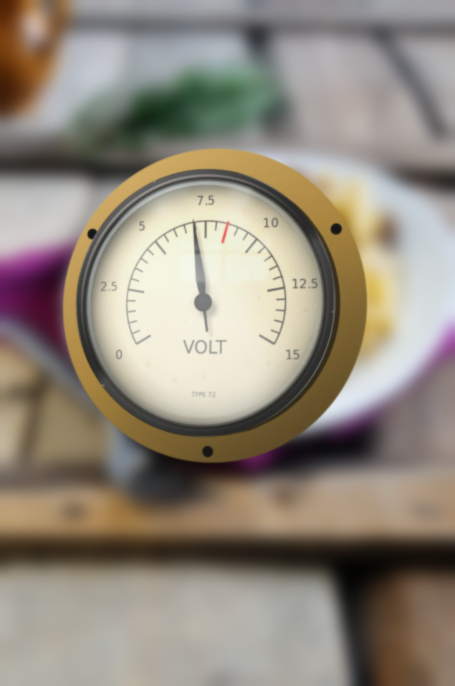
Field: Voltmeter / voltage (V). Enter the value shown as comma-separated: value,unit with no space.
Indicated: 7,V
